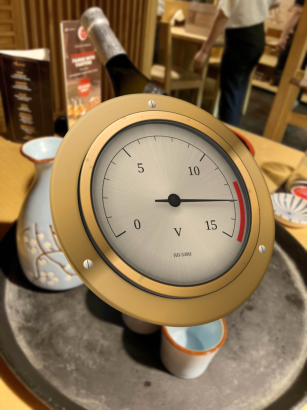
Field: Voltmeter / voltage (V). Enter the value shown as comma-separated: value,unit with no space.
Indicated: 13,V
